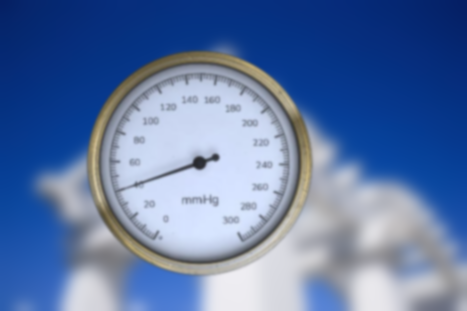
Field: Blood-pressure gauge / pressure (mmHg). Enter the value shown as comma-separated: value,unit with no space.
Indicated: 40,mmHg
